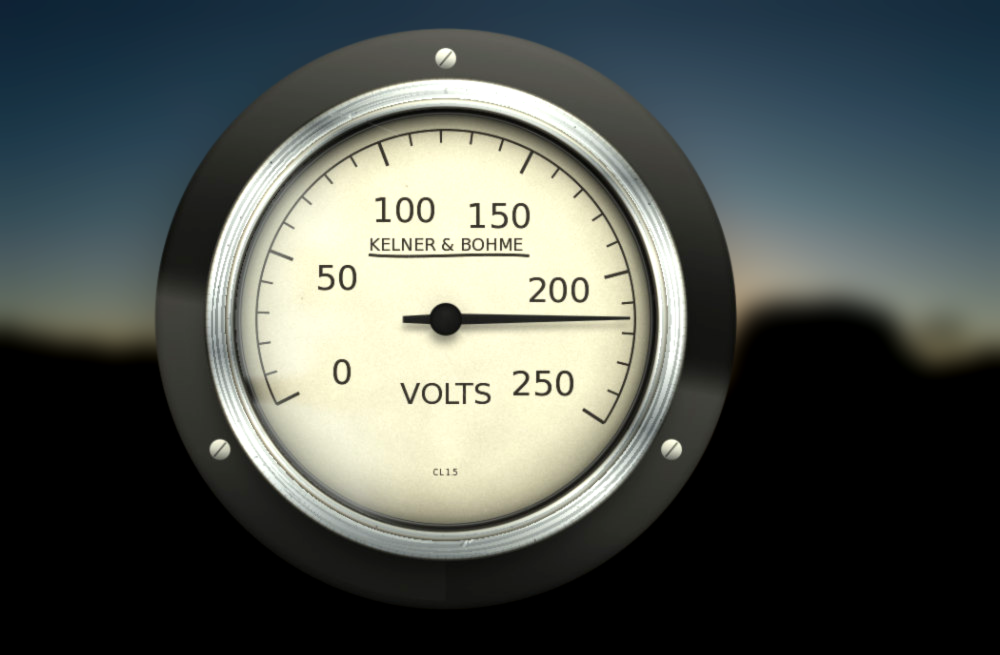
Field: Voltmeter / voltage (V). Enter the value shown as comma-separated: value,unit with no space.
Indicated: 215,V
